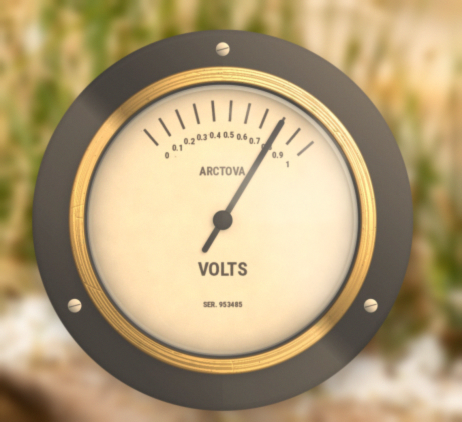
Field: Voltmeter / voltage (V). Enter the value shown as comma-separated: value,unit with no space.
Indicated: 0.8,V
